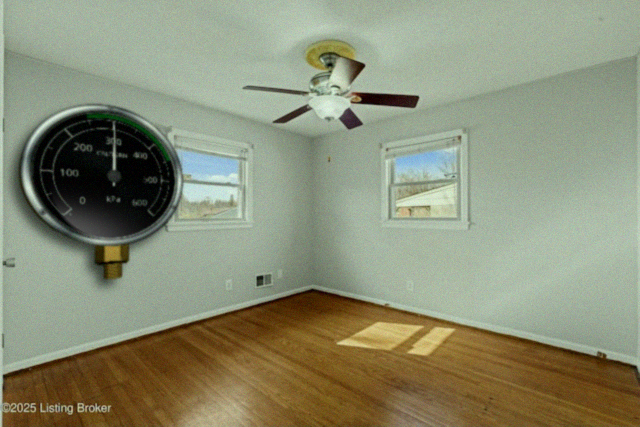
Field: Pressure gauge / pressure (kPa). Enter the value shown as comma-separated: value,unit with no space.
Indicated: 300,kPa
